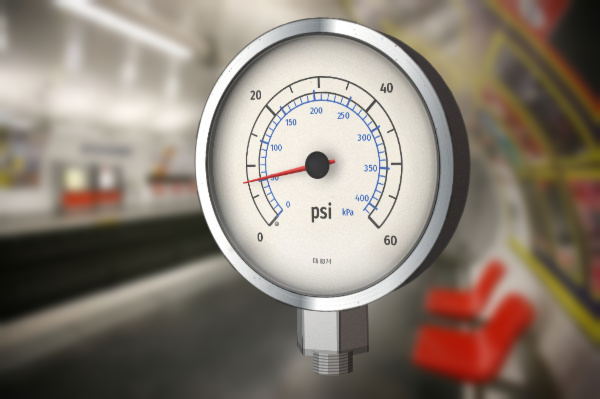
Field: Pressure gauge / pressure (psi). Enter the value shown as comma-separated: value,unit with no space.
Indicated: 7.5,psi
